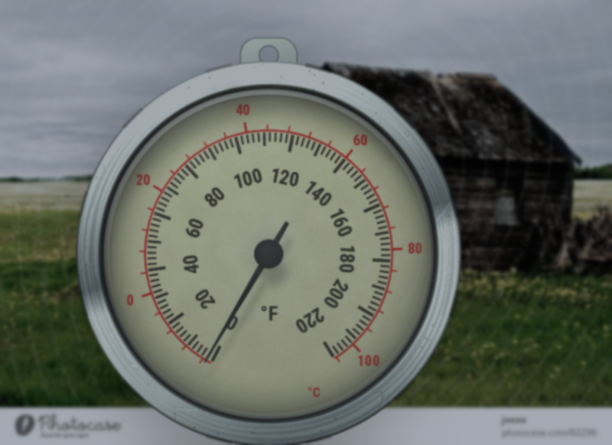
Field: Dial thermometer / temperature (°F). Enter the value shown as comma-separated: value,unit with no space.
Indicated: 2,°F
